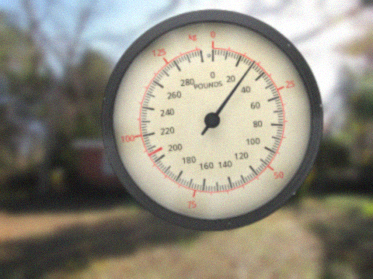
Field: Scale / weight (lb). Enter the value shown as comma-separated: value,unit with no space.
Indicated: 30,lb
